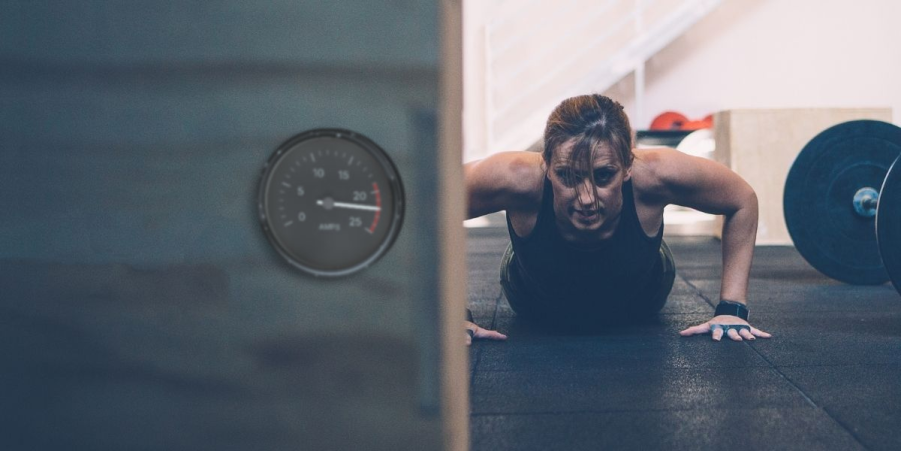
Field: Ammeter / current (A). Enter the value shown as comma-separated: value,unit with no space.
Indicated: 22,A
